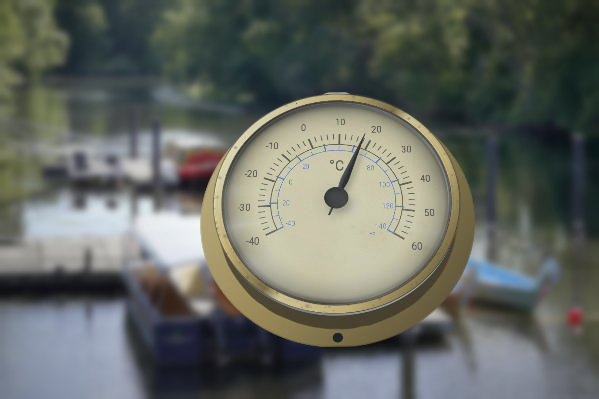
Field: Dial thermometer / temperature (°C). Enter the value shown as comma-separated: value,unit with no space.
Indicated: 18,°C
